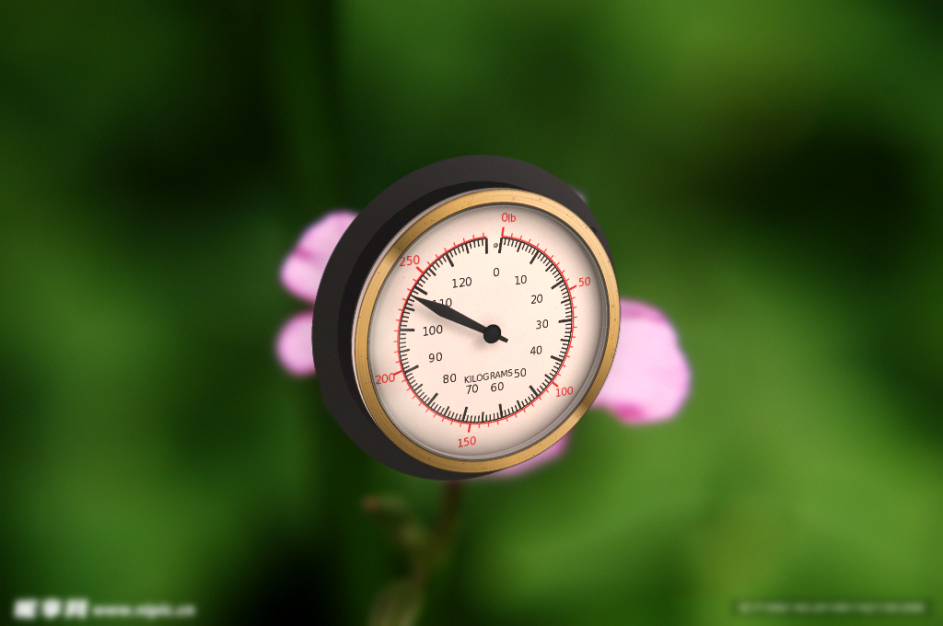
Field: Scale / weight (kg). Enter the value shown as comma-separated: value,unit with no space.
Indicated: 108,kg
